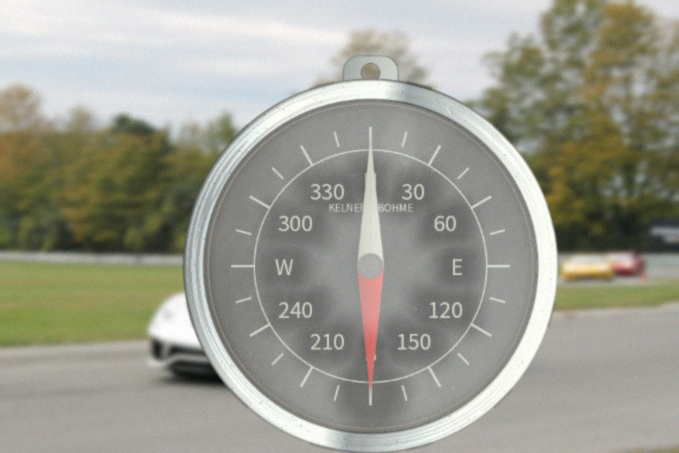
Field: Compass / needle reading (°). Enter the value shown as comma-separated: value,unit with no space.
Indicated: 180,°
